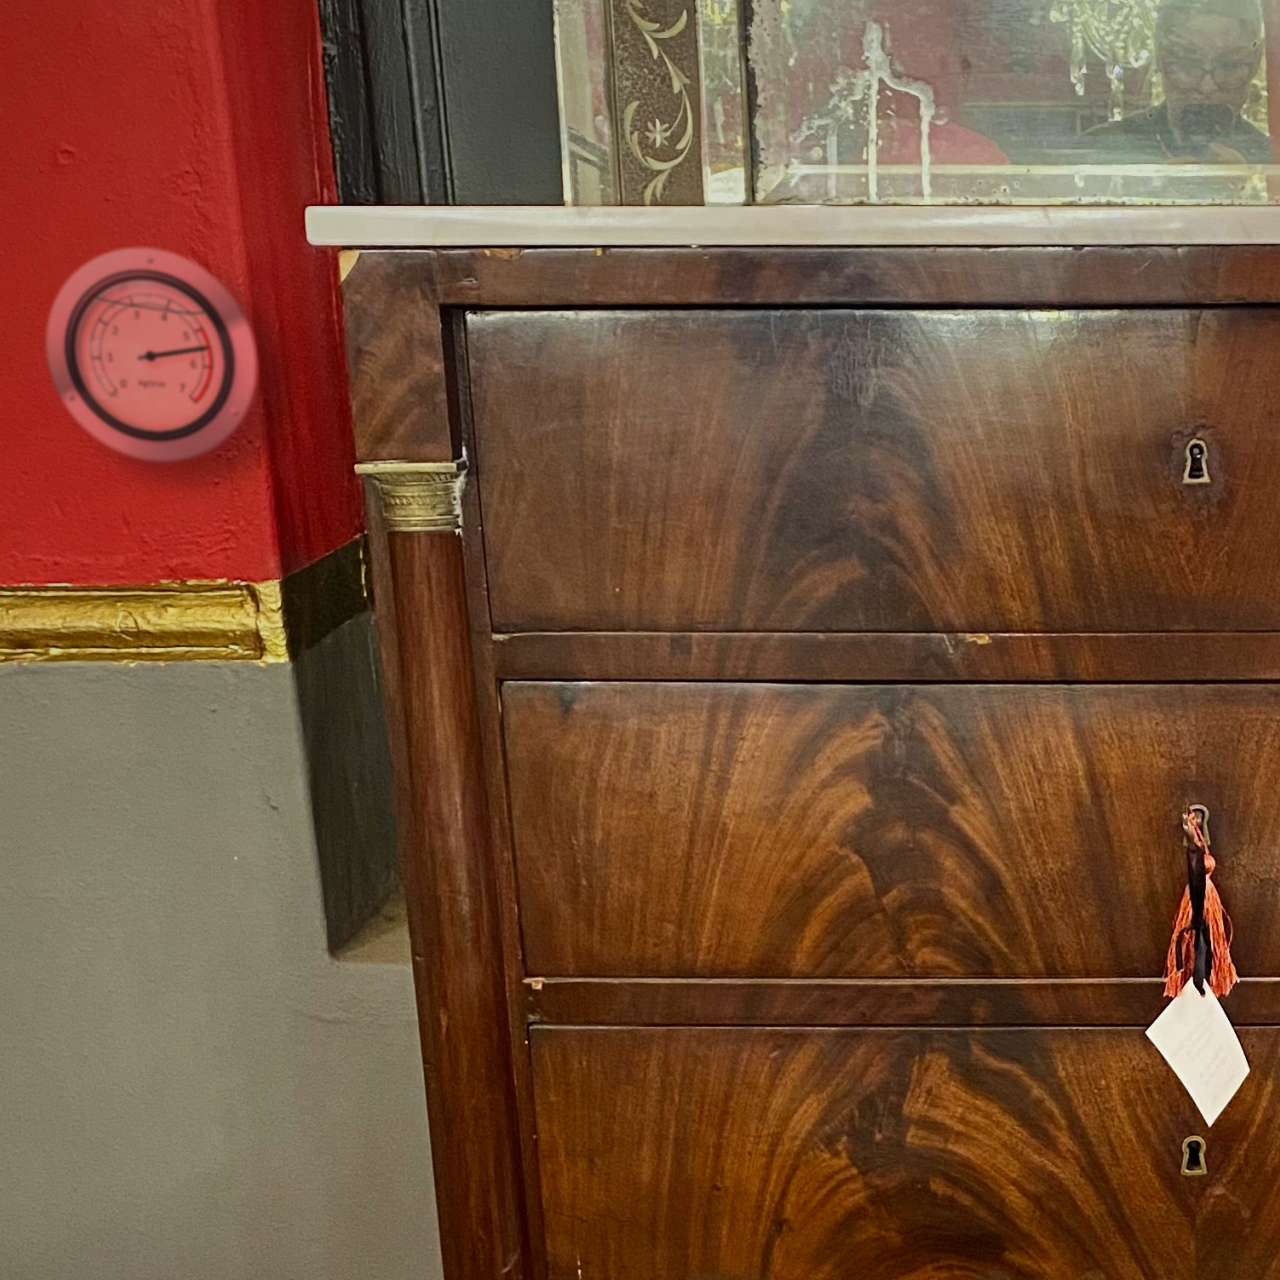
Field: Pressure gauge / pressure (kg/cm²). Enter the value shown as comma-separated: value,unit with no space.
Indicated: 5.5,kg/cm²
